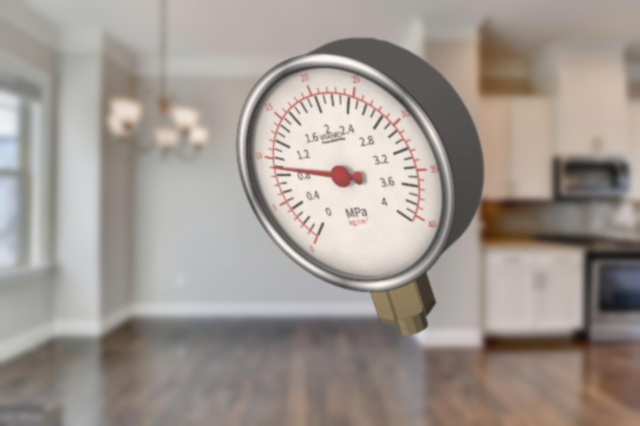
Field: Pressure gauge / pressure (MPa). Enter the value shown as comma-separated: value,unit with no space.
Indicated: 0.9,MPa
